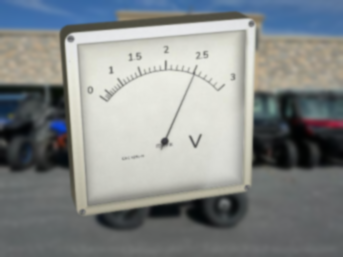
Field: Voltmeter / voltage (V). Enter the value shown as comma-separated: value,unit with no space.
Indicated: 2.5,V
